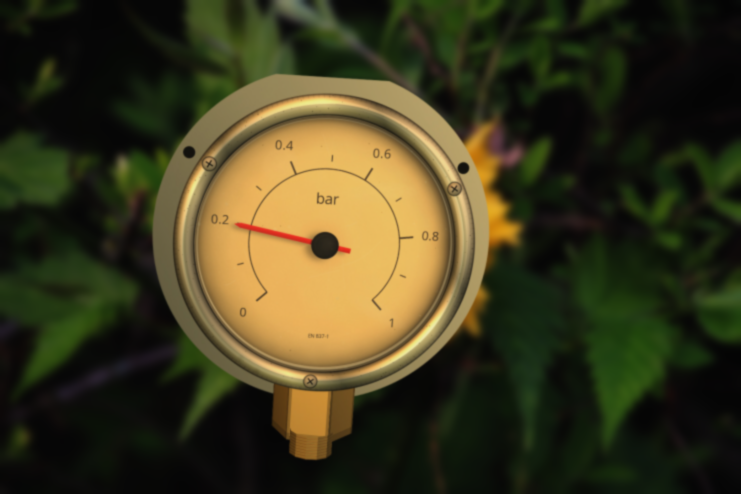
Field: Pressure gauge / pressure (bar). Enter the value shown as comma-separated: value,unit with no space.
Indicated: 0.2,bar
